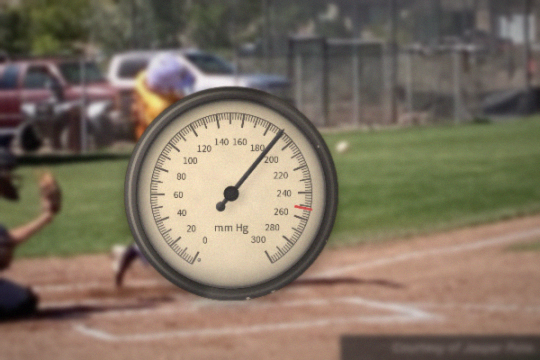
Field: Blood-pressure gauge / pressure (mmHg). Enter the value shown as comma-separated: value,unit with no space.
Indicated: 190,mmHg
